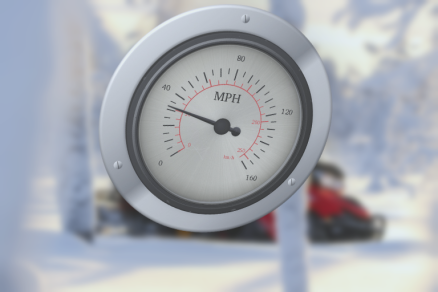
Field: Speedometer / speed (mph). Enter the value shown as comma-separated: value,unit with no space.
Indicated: 32.5,mph
